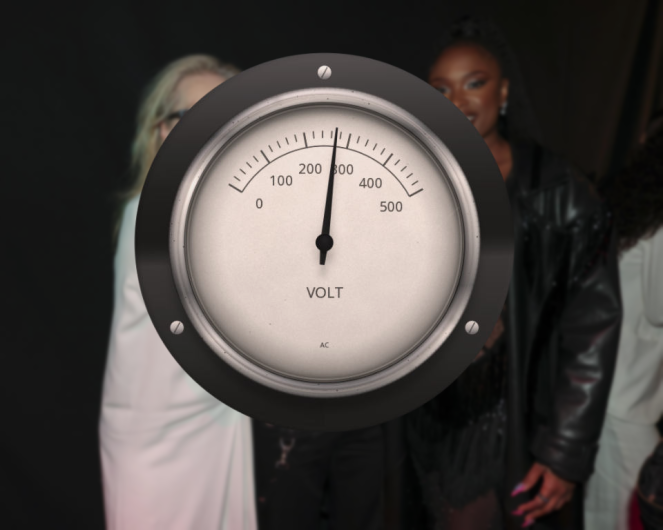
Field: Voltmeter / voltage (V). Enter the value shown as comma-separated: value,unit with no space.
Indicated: 270,V
